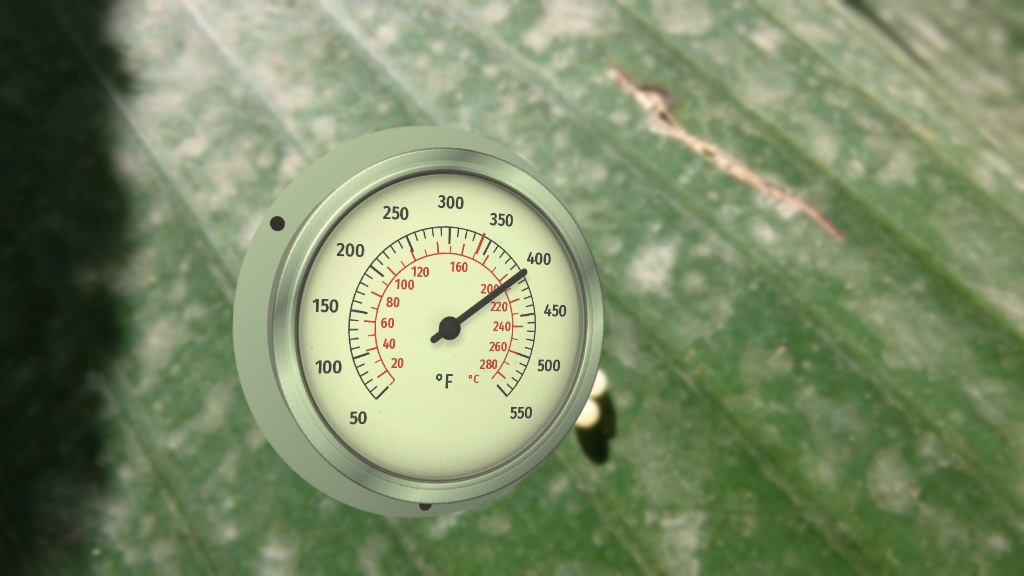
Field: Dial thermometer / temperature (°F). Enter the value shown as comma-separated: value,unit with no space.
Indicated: 400,°F
